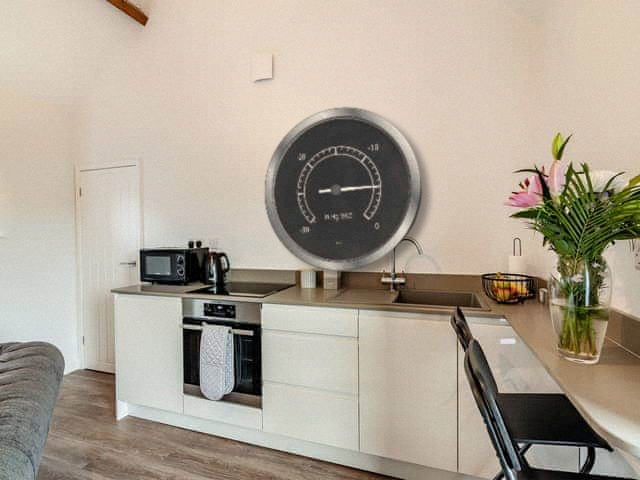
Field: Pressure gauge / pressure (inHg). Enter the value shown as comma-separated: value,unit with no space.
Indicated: -5,inHg
